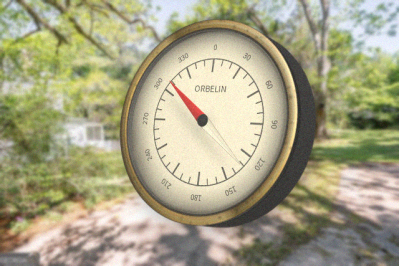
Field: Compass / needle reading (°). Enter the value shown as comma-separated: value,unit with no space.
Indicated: 310,°
